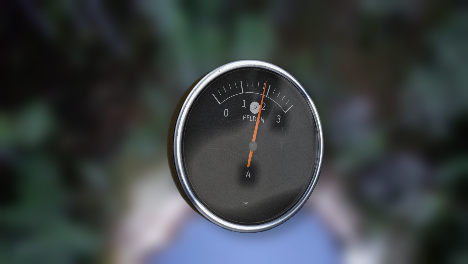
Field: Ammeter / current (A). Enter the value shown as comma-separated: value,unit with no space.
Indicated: 1.8,A
